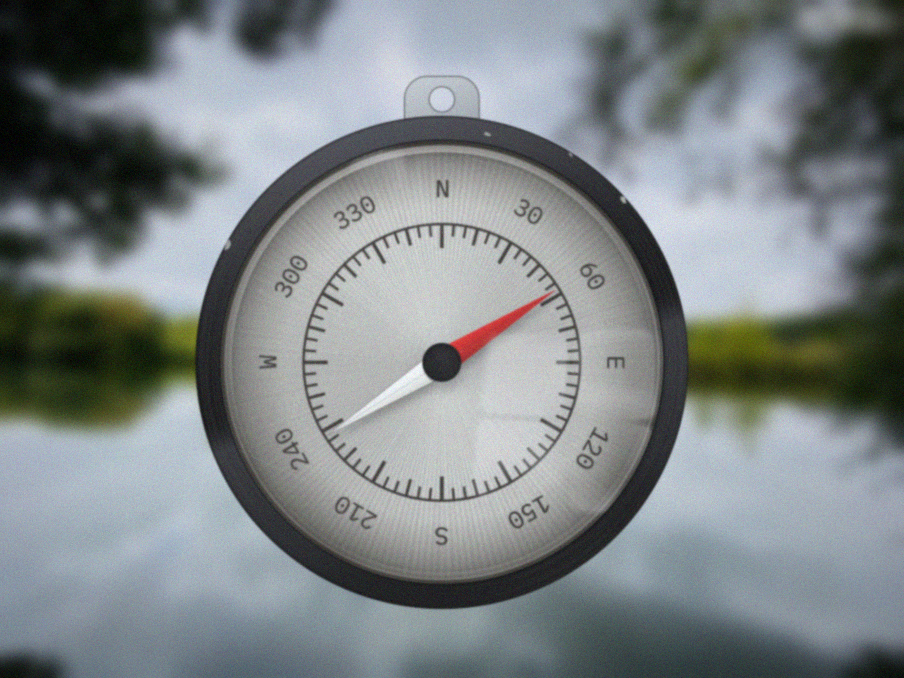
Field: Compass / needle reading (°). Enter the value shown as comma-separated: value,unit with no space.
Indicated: 57.5,°
